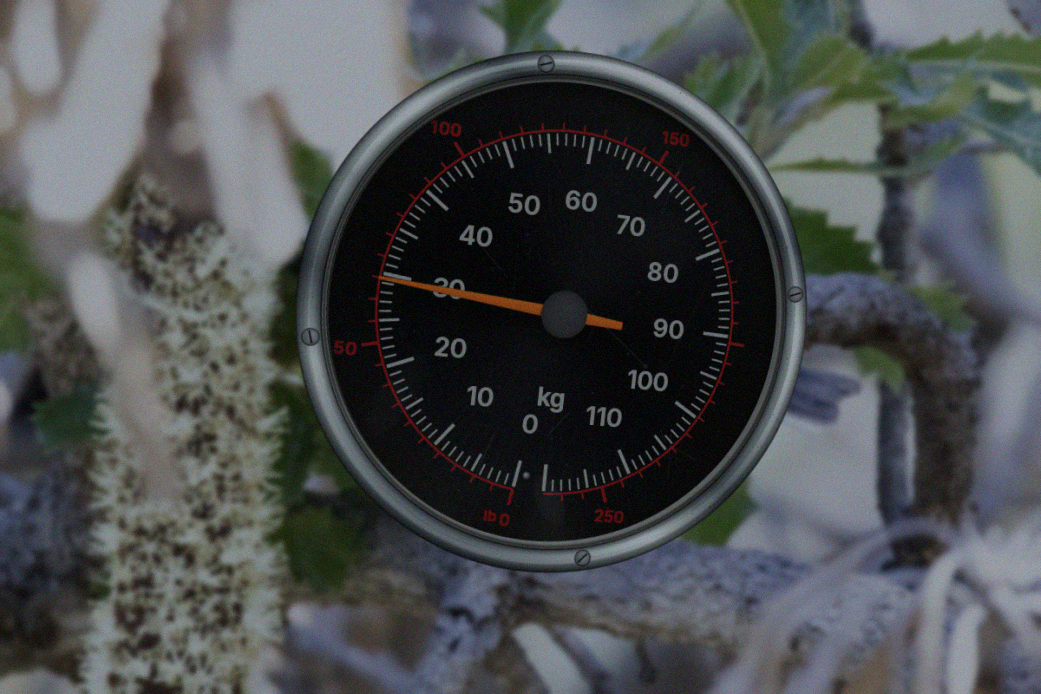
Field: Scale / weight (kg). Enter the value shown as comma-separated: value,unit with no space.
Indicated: 29.5,kg
